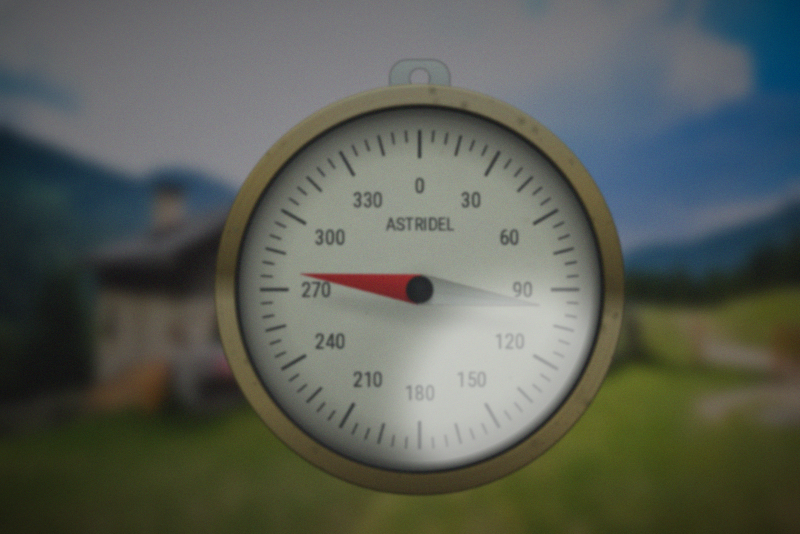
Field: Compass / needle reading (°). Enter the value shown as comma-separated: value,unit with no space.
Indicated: 277.5,°
